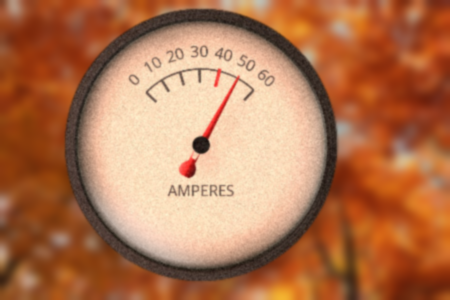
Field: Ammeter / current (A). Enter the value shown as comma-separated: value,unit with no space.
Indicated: 50,A
